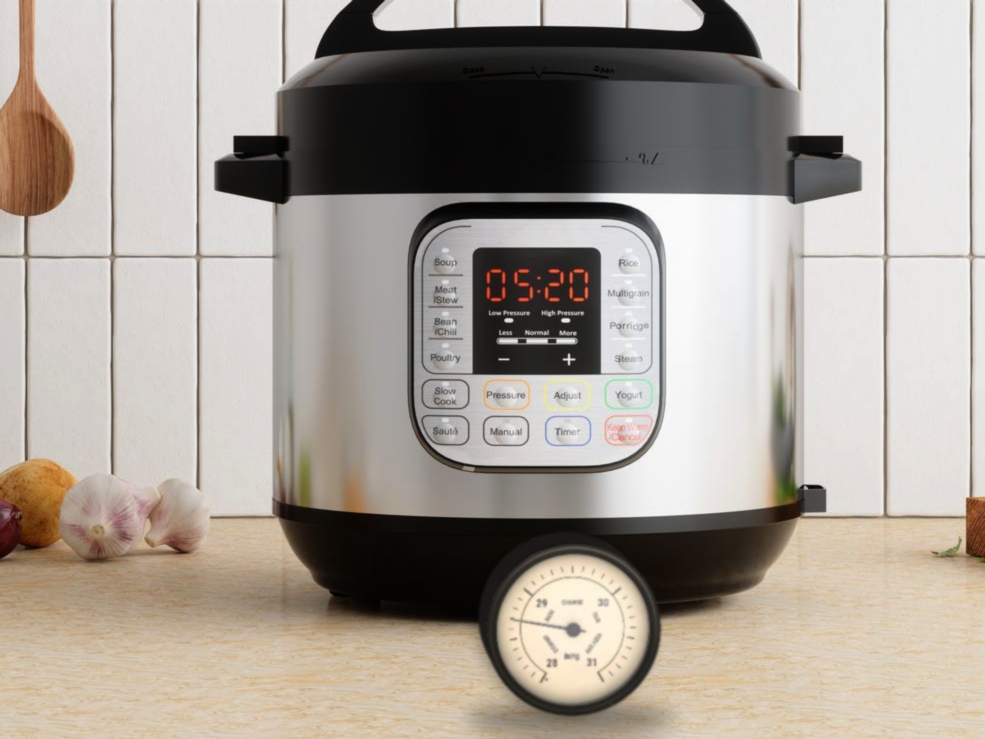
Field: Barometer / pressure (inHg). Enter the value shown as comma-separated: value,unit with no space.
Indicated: 28.7,inHg
